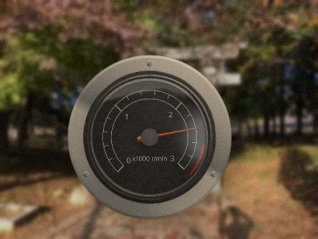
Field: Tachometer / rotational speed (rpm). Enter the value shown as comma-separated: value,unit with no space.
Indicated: 2400,rpm
